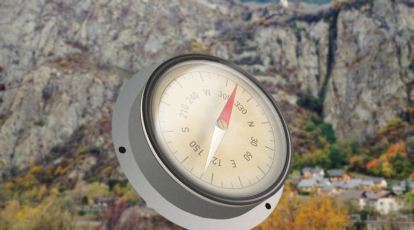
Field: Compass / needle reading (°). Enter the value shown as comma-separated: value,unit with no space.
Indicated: 310,°
